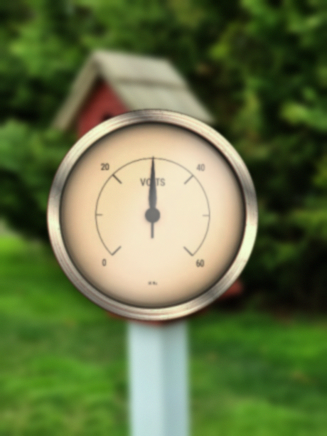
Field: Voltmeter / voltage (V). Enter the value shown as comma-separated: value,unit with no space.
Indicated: 30,V
